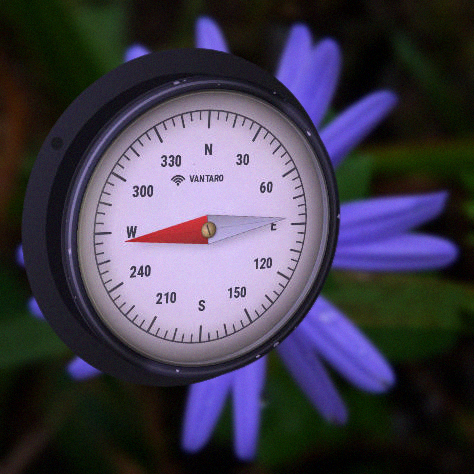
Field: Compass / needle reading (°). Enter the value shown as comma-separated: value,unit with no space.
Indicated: 265,°
